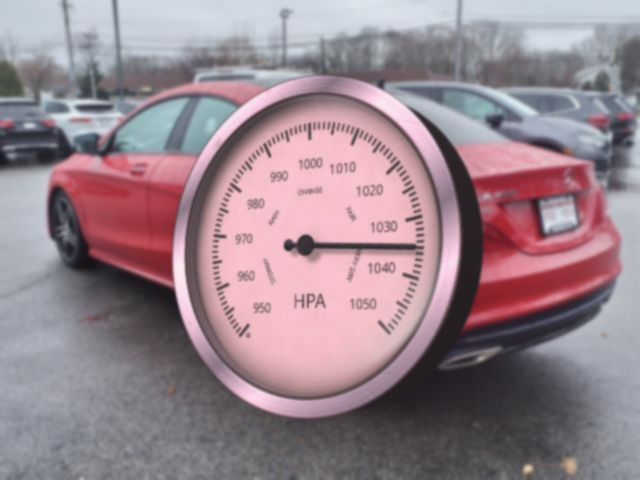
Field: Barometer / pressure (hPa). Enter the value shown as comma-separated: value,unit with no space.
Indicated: 1035,hPa
